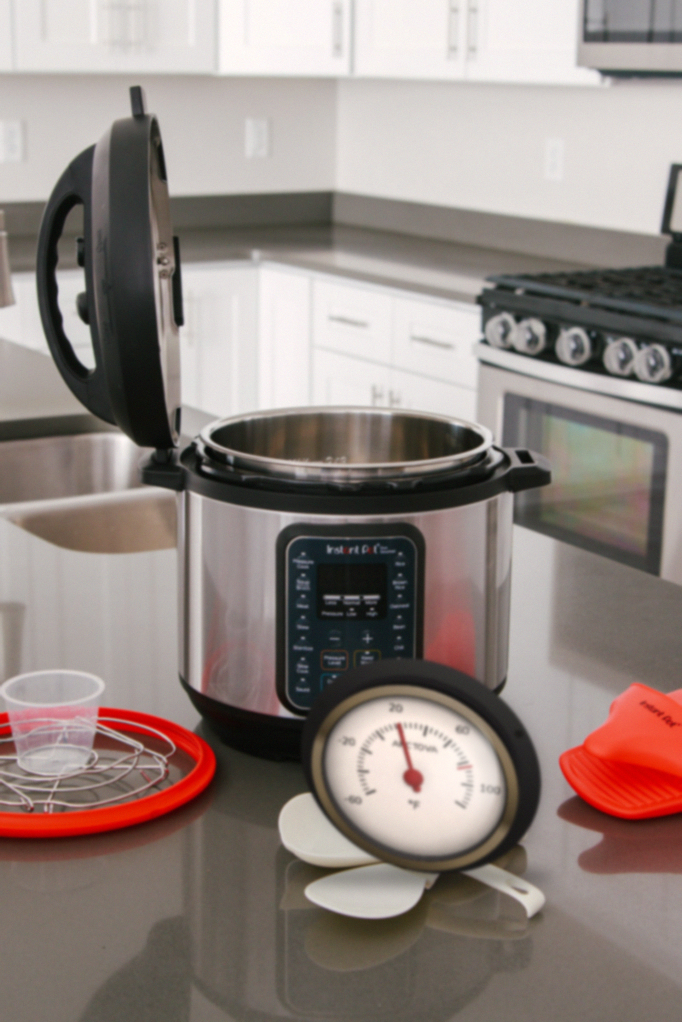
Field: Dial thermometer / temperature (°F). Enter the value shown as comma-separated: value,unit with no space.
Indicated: 20,°F
